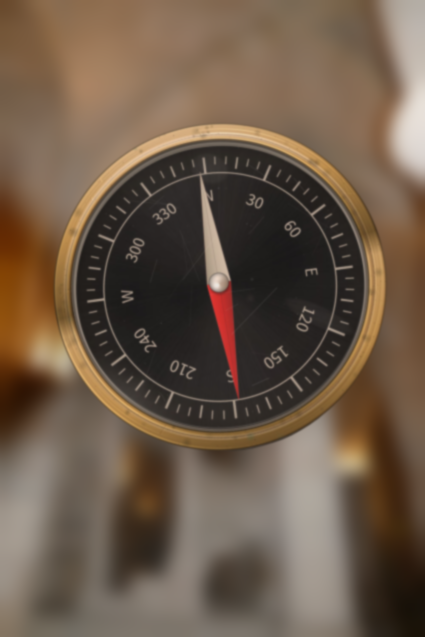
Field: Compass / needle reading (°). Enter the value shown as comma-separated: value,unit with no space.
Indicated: 177.5,°
